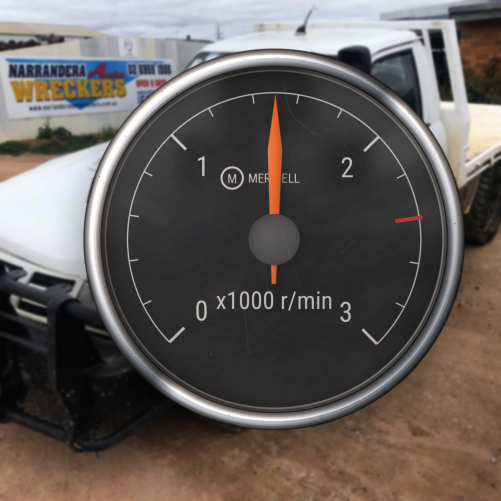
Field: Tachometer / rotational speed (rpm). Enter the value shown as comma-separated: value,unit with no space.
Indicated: 1500,rpm
